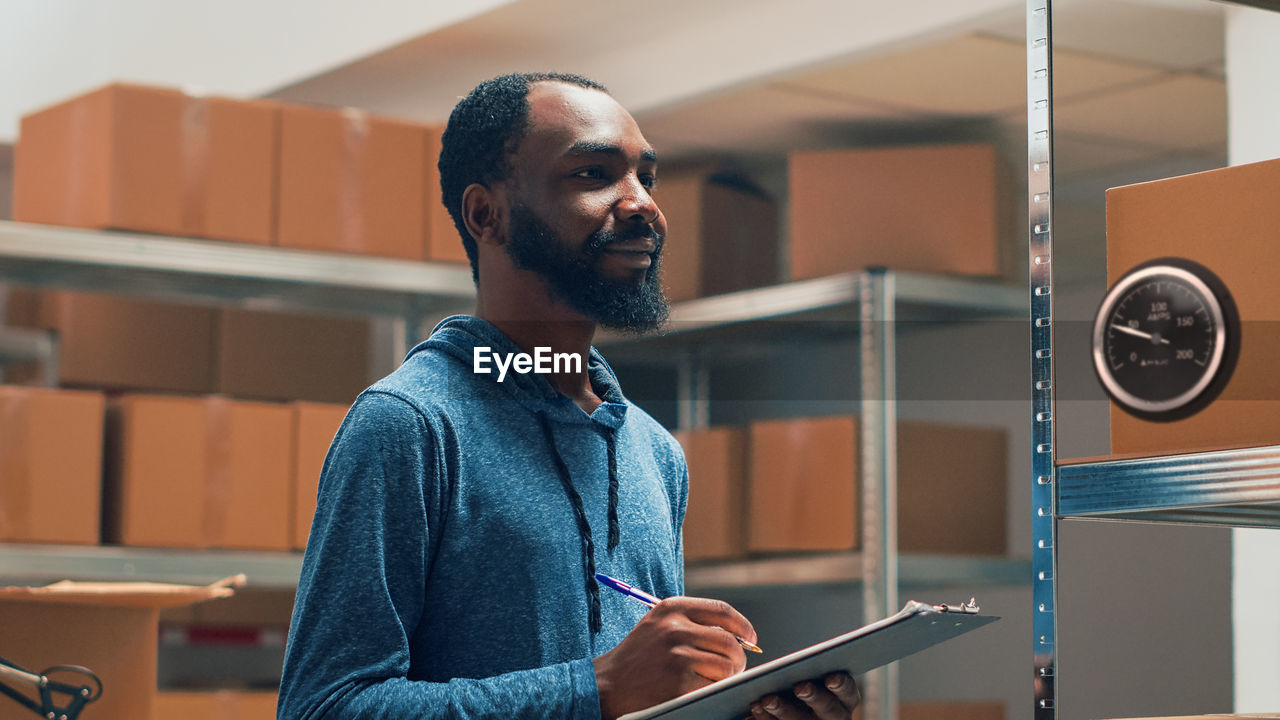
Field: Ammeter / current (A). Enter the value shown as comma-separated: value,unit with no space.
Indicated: 40,A
